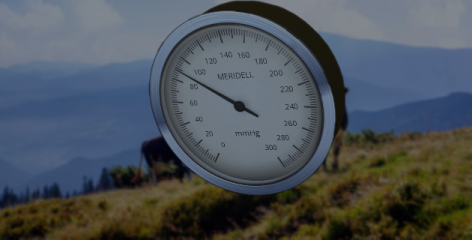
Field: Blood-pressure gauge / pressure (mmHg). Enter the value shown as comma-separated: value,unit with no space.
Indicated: 90,mmHg
